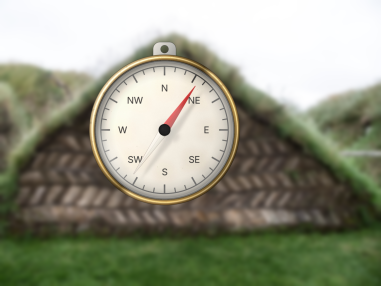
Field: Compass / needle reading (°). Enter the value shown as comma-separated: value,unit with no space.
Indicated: 35,°
